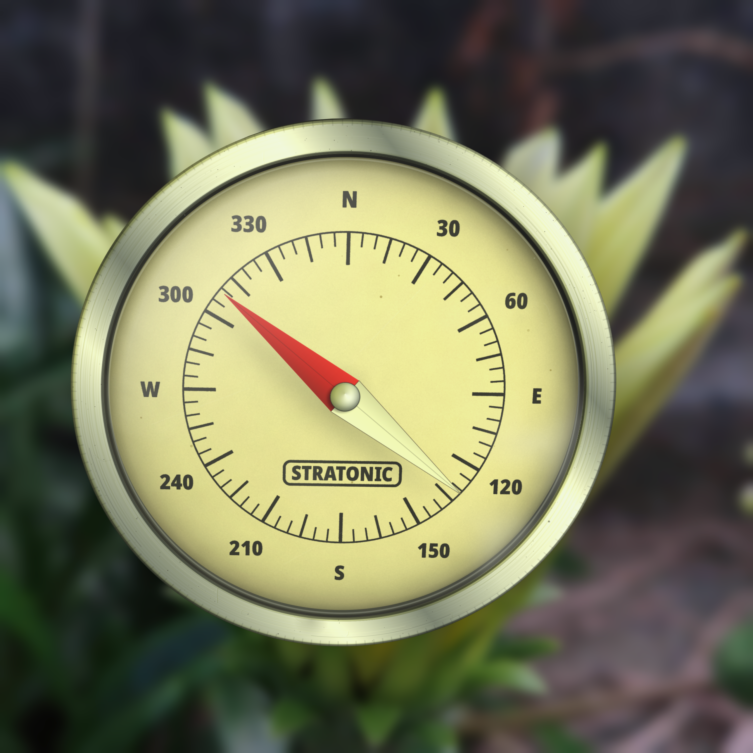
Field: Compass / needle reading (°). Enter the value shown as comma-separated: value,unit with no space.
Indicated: 310,°
